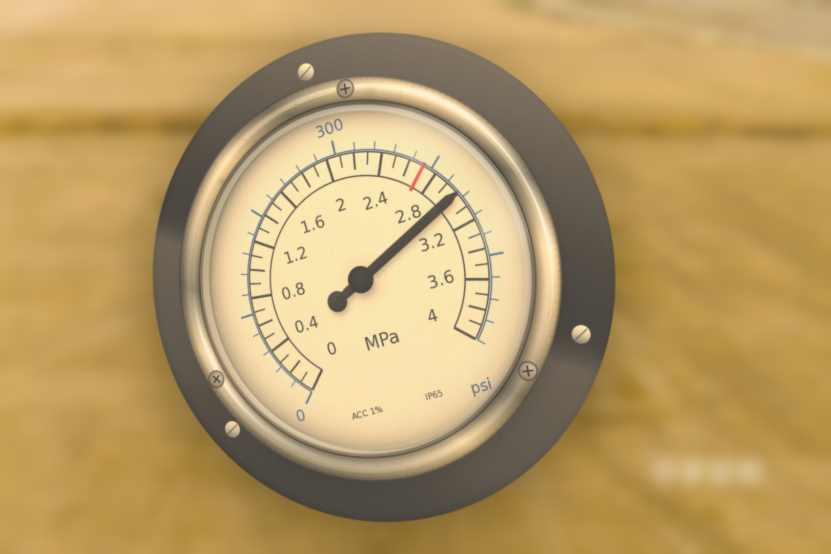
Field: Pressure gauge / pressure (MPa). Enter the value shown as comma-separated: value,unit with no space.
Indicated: 3,MPa
